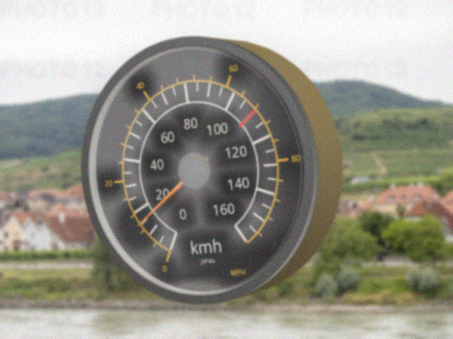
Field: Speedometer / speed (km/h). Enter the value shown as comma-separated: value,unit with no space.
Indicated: 15,km/h
